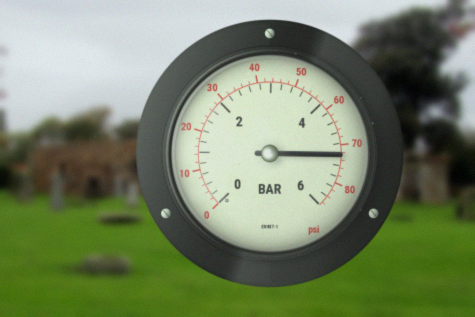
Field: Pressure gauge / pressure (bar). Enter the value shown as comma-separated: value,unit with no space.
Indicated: 5,bar
